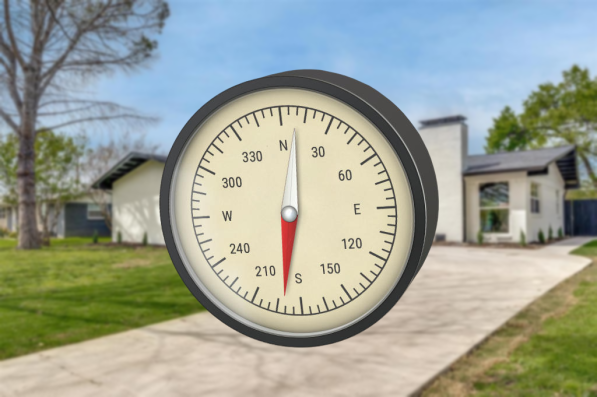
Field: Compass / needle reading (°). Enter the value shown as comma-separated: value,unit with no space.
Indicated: 190,°
